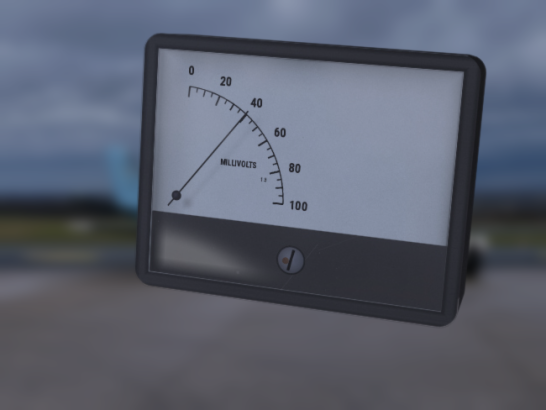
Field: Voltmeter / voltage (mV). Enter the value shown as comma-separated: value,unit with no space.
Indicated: 40,mV
